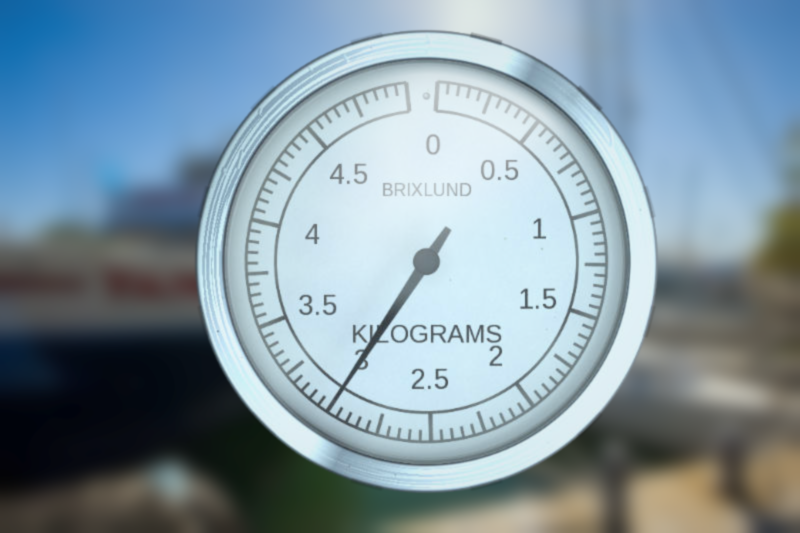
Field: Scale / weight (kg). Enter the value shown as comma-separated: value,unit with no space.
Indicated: 3,kg
